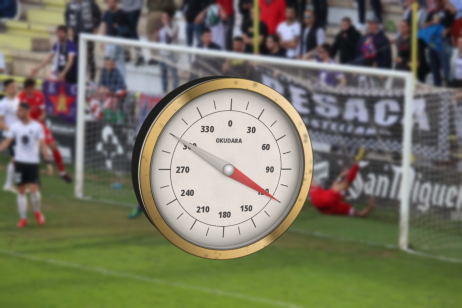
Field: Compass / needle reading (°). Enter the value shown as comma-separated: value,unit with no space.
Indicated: 120,°
